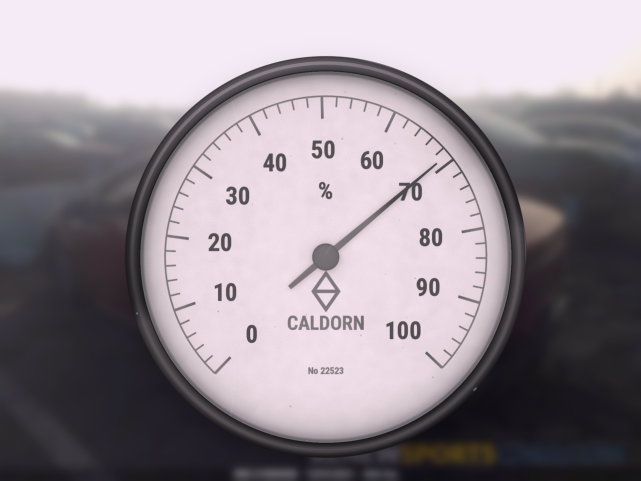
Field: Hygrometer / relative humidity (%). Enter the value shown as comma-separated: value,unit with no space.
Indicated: 69,%
